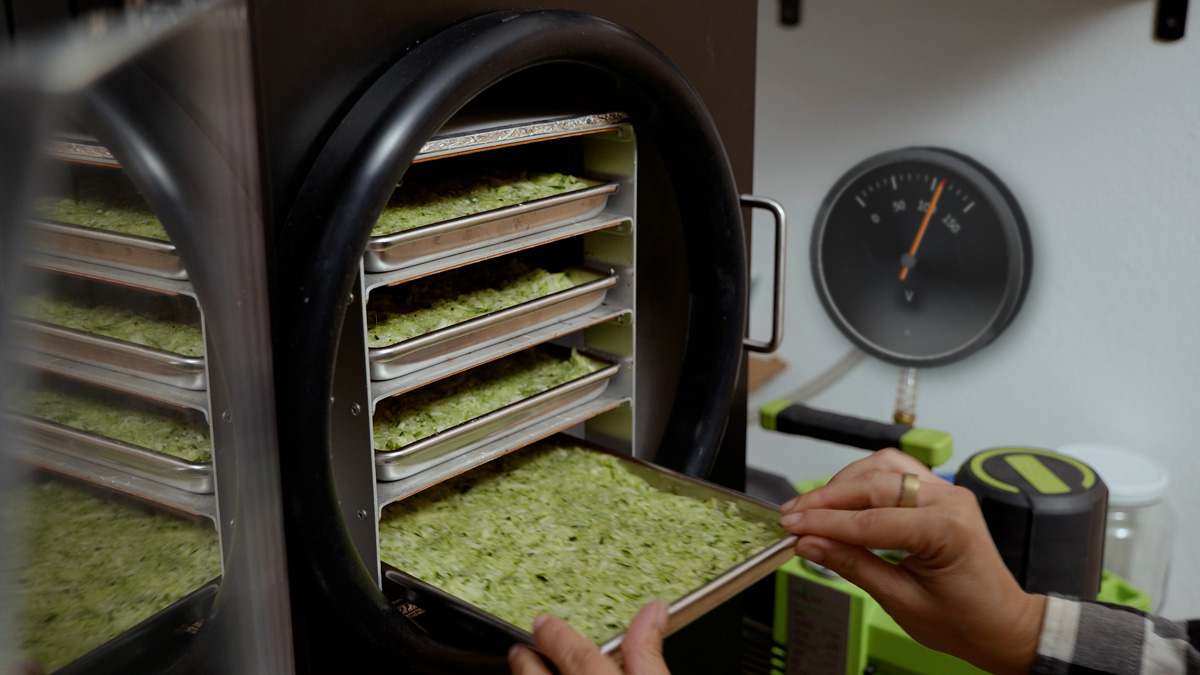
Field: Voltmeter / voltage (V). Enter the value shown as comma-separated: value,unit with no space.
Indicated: 110,V
